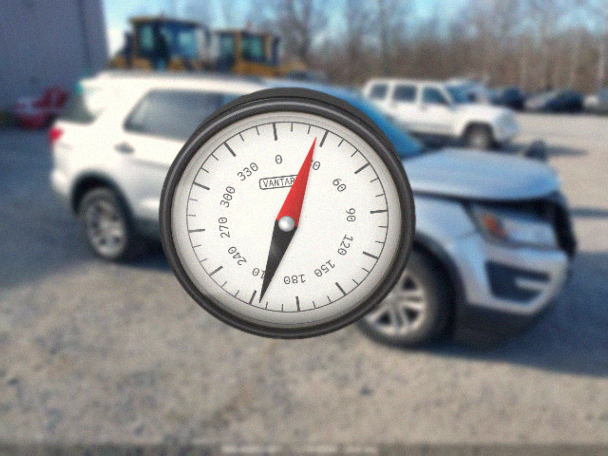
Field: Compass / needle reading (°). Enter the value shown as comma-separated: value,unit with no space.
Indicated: 25,°
